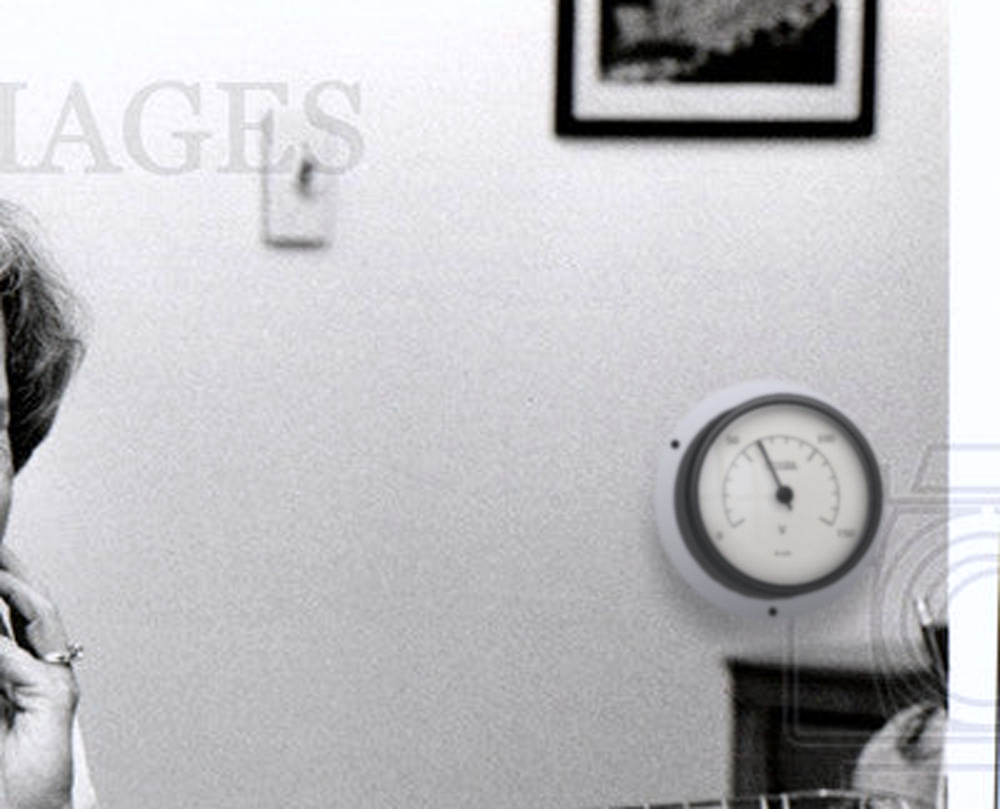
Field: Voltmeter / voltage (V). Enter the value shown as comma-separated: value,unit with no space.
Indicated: 60,V
